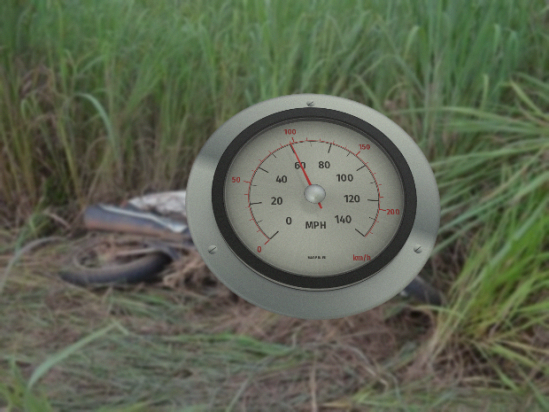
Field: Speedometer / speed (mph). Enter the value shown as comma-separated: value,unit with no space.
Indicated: 60,mph
